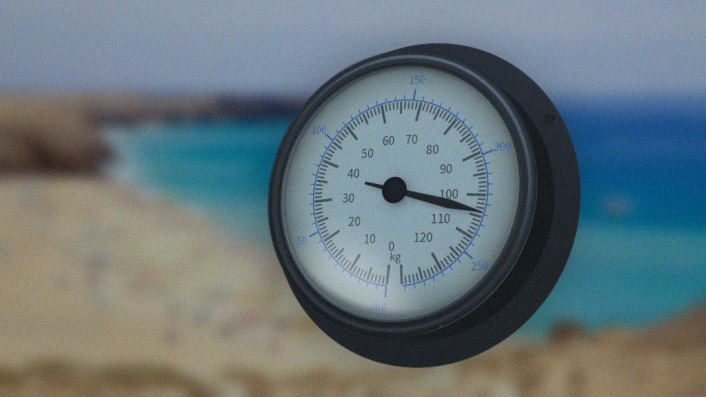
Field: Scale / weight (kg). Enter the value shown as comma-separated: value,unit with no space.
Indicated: 104,kg
